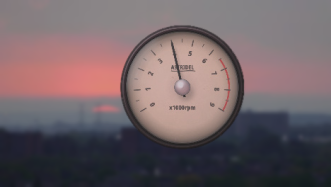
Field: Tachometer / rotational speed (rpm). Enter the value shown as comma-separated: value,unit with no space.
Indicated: 4000,rpm
